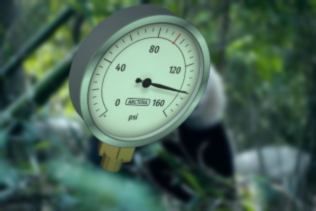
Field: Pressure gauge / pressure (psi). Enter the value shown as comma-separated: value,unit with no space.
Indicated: 140,psi
